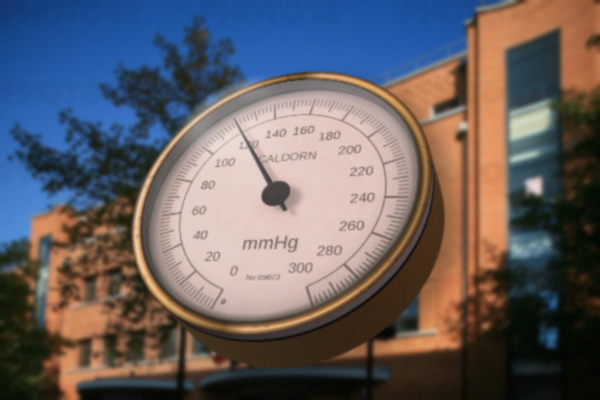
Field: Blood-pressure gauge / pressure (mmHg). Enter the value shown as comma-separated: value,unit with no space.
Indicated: 120,mmHg
